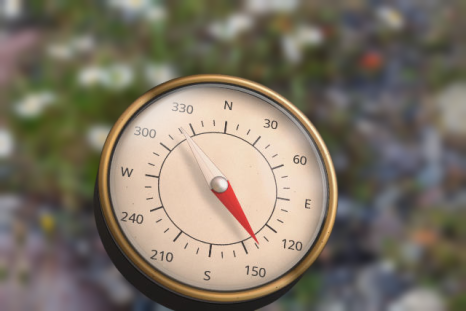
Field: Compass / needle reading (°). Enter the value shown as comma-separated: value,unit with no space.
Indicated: 140,°
